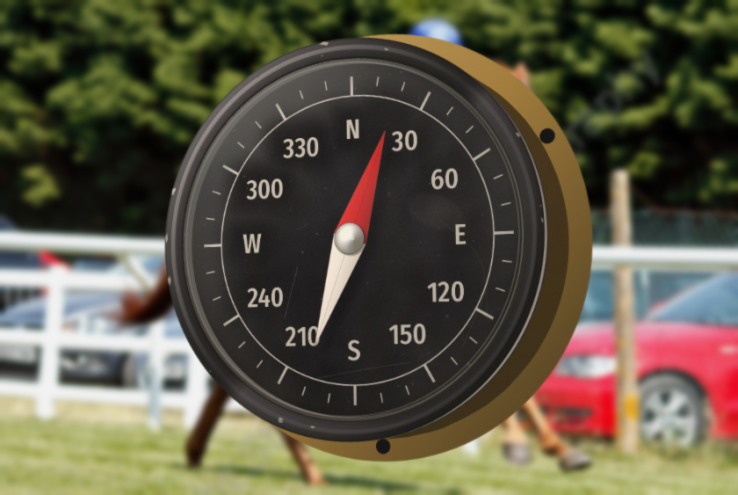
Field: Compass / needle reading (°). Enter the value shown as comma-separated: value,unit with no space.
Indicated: 20,°
